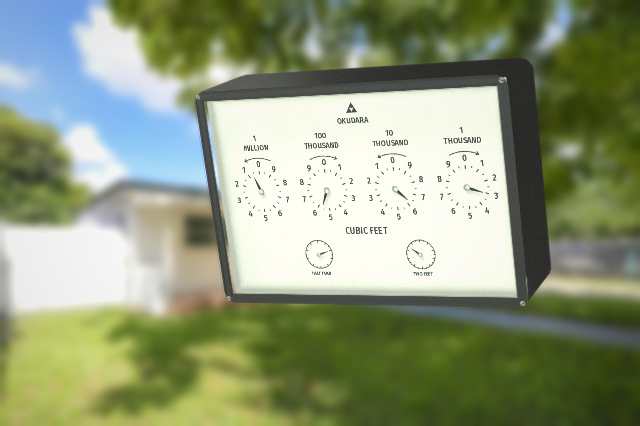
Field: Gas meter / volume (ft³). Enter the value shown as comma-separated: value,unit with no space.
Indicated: 56300,ft³
